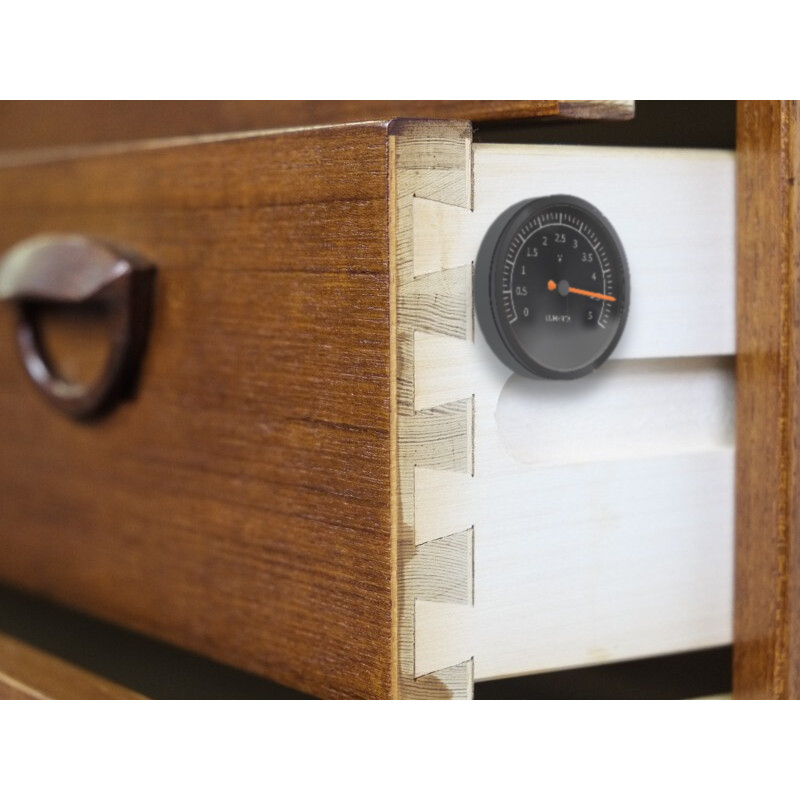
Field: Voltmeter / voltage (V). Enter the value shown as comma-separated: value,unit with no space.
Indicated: 4.5,V
